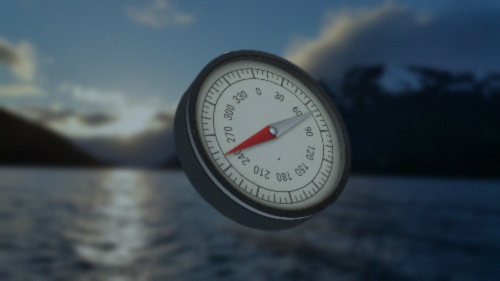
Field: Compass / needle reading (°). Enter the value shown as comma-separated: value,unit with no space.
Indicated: 250,°
